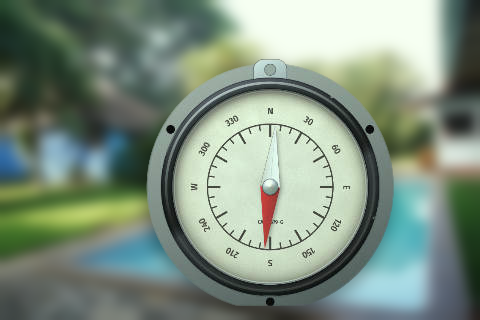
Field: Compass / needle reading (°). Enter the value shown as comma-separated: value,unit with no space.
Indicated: 185,°
